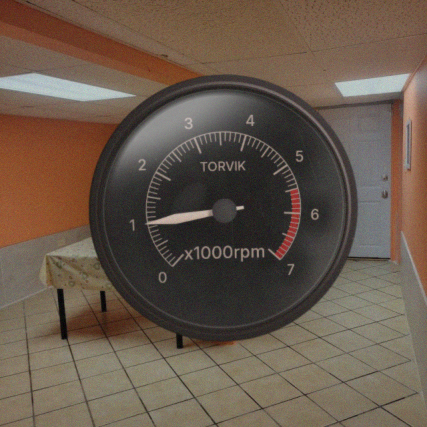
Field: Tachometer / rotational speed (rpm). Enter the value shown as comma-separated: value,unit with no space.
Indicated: 1000,rpm
